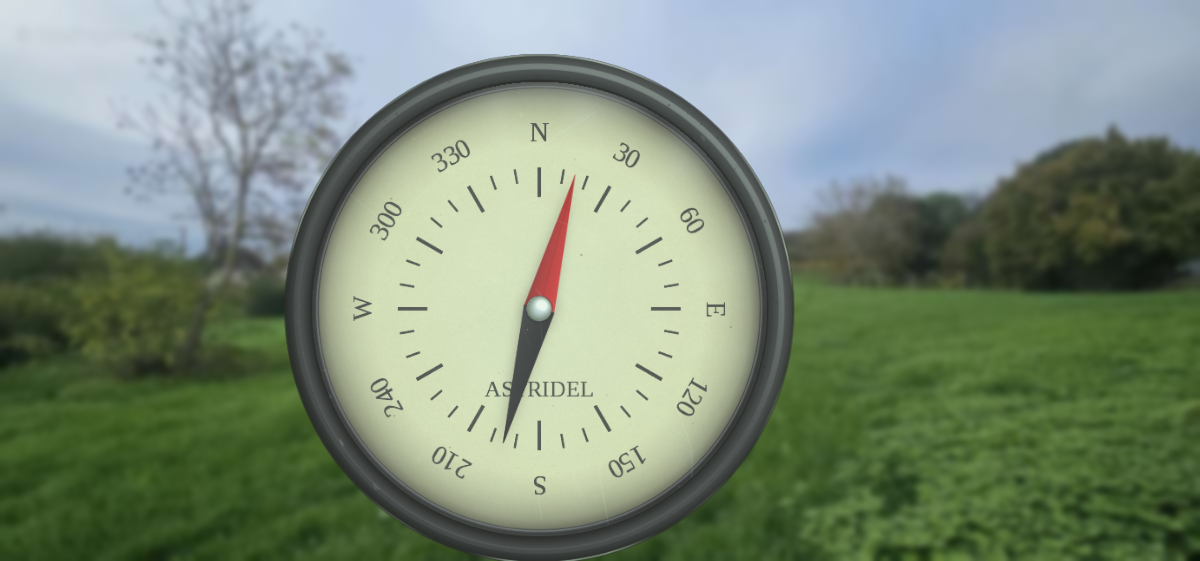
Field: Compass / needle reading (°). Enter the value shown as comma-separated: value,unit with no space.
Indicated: 15,°
